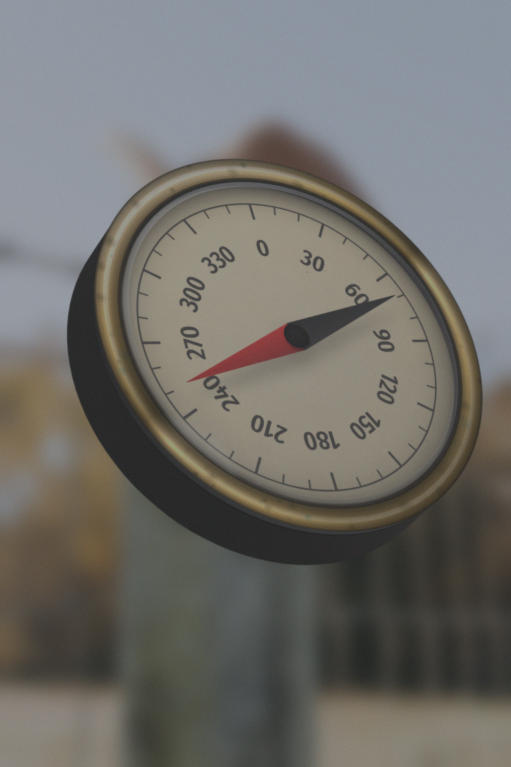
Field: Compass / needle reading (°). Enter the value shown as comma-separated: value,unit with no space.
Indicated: 250,°
